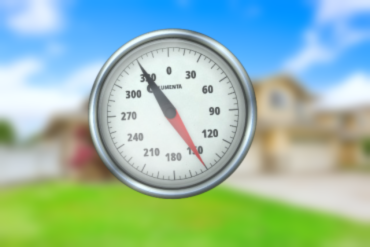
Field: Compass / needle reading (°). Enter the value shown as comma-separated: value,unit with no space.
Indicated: 150,°
